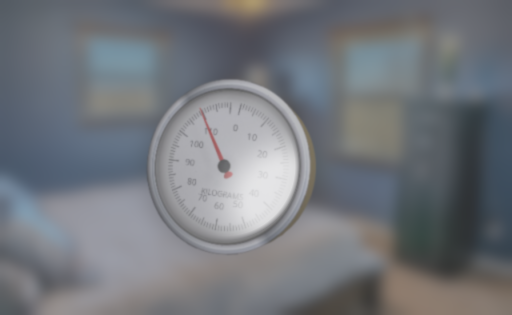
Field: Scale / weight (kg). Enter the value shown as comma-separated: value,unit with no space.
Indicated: 110,kg
